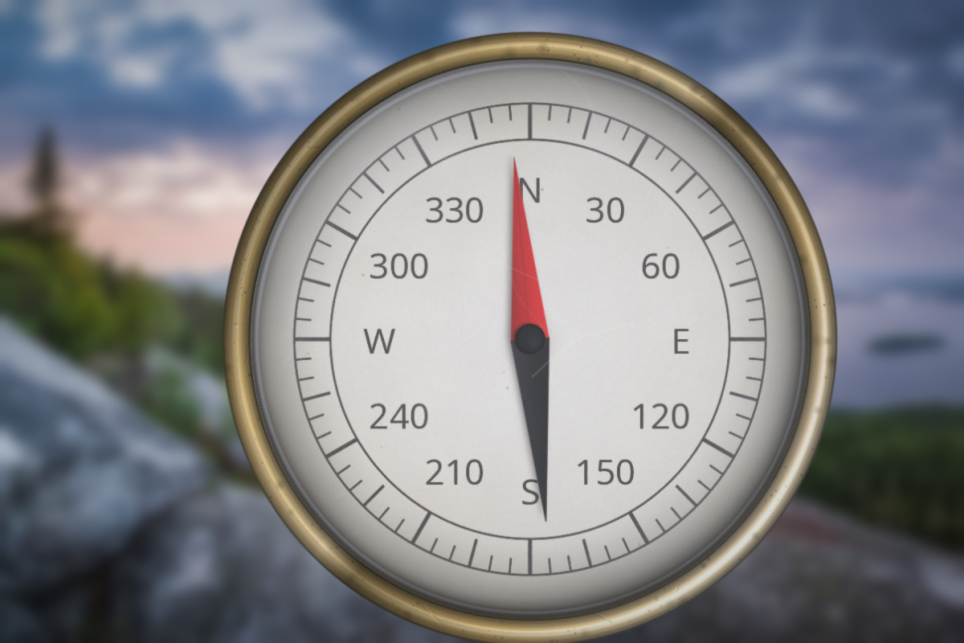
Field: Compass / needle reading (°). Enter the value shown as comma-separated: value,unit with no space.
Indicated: 355,°
